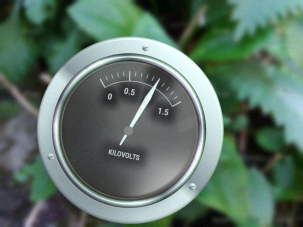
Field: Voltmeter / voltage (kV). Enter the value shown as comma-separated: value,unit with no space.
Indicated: 1,kV
